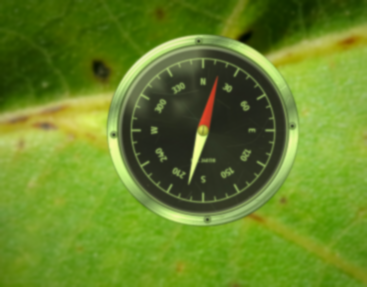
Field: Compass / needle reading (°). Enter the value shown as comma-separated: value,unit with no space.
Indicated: 15,°
